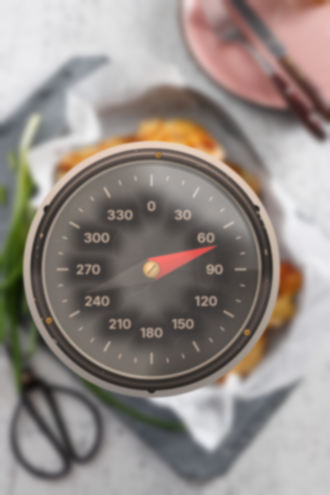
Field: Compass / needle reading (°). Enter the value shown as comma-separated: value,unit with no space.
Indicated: 70,°
